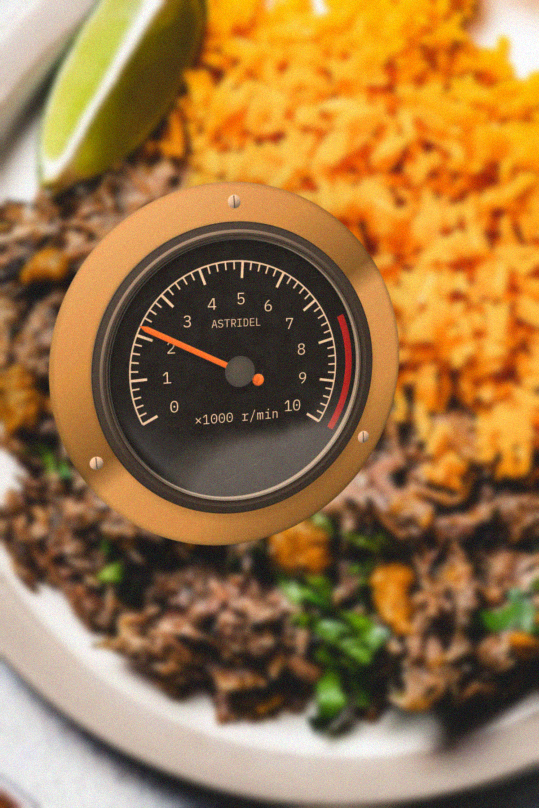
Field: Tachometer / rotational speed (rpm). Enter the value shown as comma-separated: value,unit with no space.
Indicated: 2200,rpm
